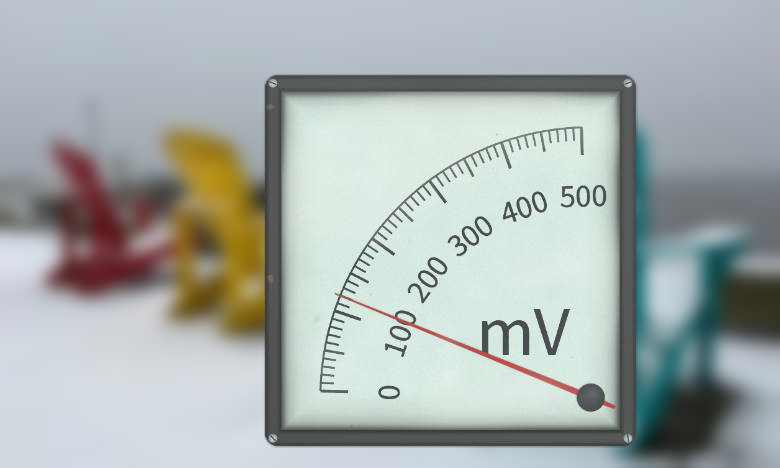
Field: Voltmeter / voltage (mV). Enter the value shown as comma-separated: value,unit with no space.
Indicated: 120,mV
